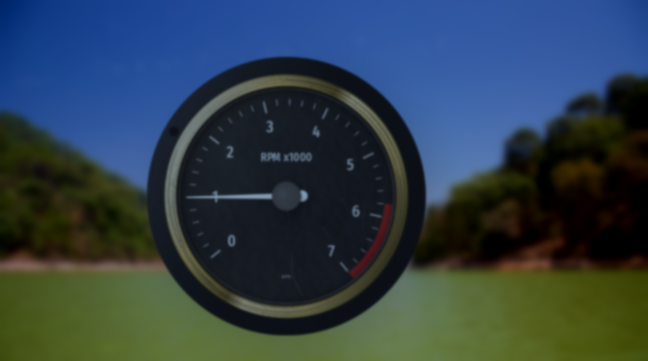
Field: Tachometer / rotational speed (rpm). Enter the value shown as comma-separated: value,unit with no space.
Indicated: 1000,rpm
